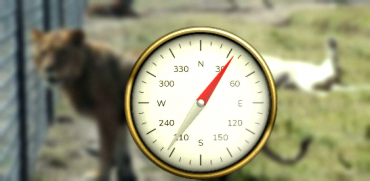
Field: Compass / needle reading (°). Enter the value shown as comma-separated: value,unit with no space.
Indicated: 35,°
